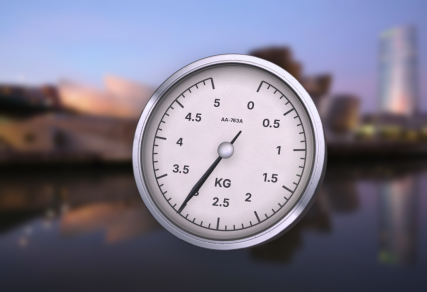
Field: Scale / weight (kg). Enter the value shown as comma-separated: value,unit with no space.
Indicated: 3,kg
